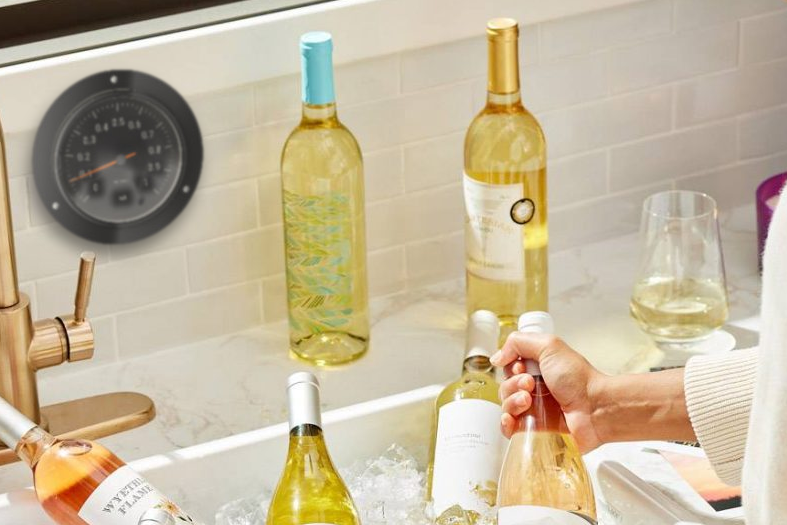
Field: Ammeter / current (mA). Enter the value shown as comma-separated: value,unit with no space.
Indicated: 0.1,mA
